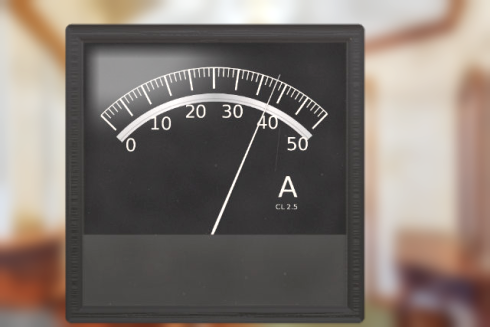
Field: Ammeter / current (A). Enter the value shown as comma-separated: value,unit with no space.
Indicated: 38,A
